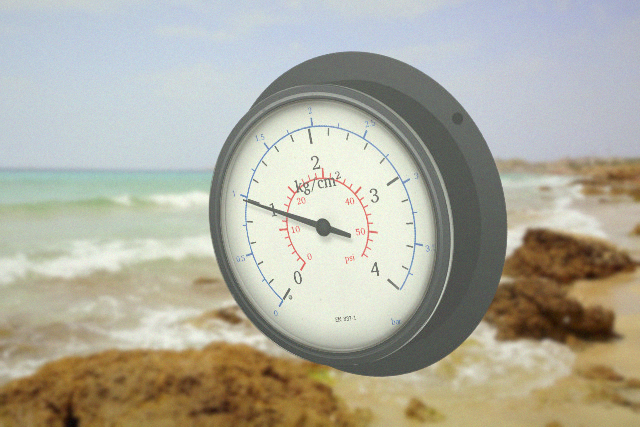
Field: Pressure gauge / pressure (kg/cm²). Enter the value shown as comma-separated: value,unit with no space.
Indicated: 1,kg/cm²
